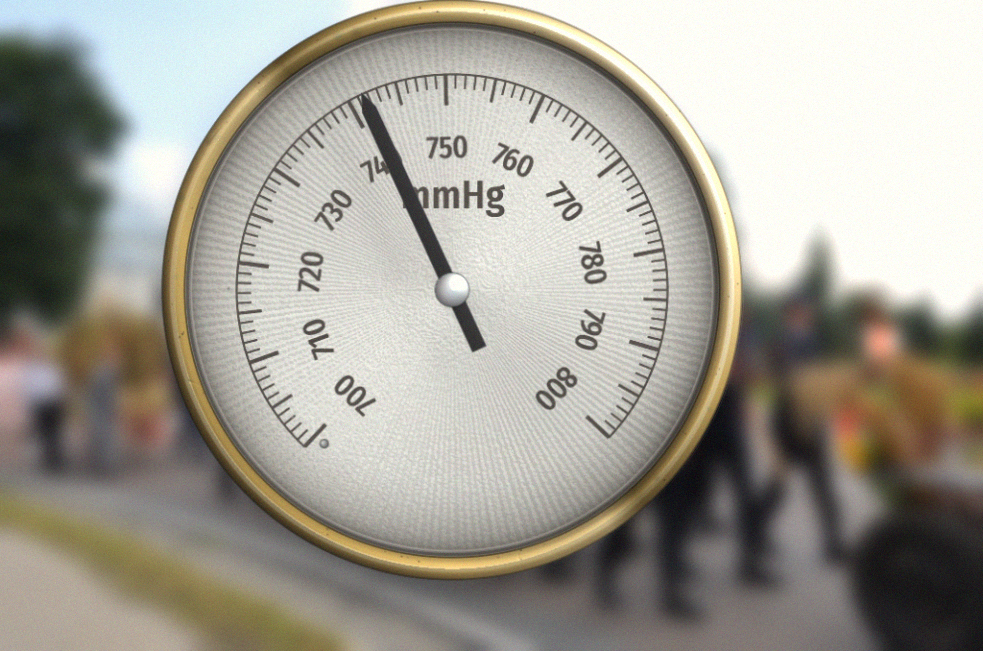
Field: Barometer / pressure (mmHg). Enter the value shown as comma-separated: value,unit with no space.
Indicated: 741.5,mmHg
